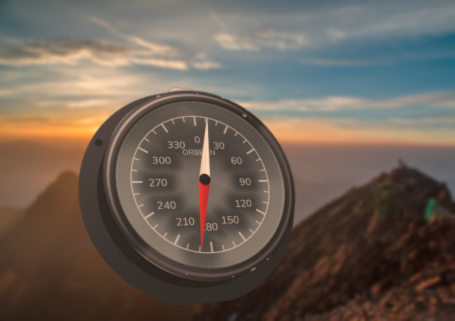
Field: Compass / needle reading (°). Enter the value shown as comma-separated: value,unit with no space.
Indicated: 190,°
